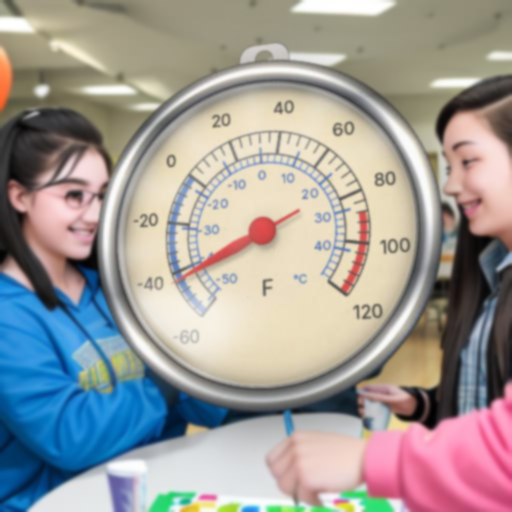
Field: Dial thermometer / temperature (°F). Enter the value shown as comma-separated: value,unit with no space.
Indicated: -44,°F
